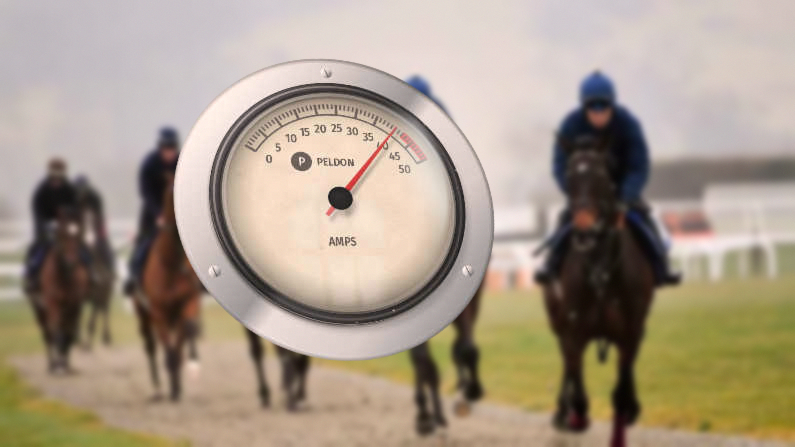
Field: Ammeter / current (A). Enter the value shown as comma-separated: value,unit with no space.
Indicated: 40,A
